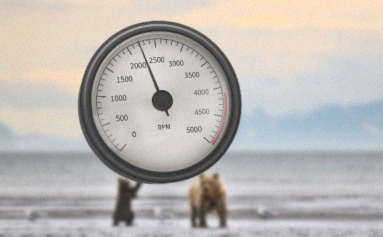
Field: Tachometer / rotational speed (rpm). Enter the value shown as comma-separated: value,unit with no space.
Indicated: 2200,rpm
